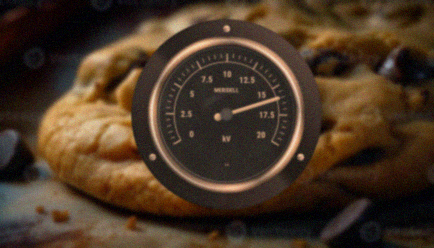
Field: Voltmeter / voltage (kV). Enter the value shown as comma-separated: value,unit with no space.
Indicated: 16,kV
